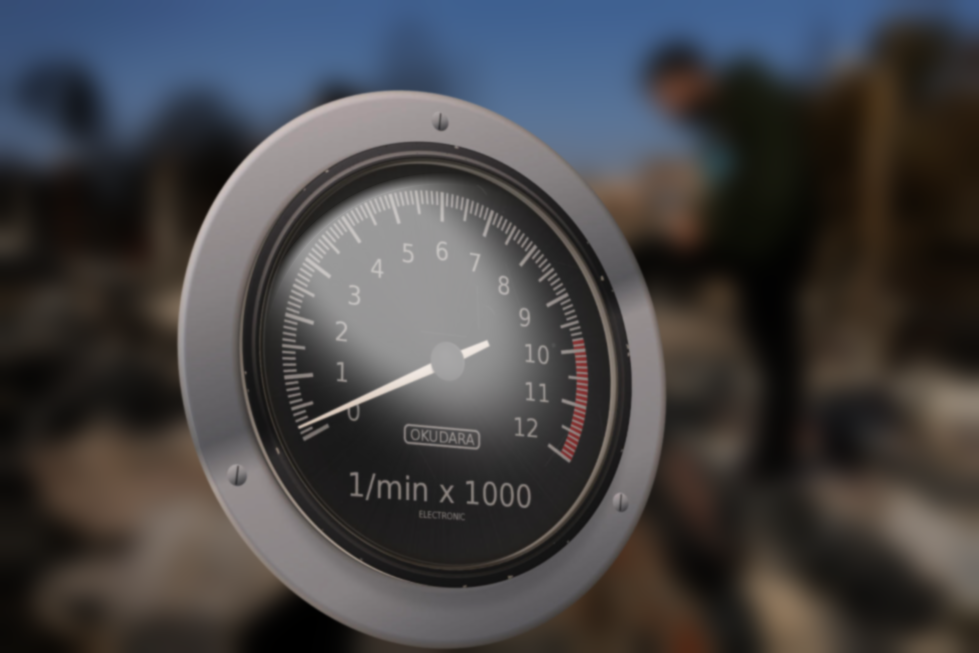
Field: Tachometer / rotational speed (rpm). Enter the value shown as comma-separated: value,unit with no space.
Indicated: 200,rpm
